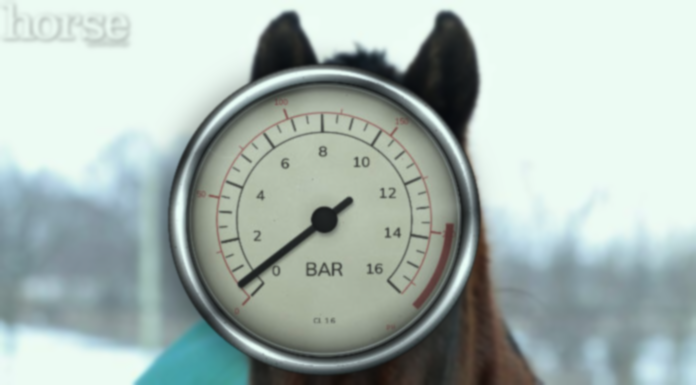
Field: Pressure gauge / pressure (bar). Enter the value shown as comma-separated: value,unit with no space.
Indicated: 0.5,bar
